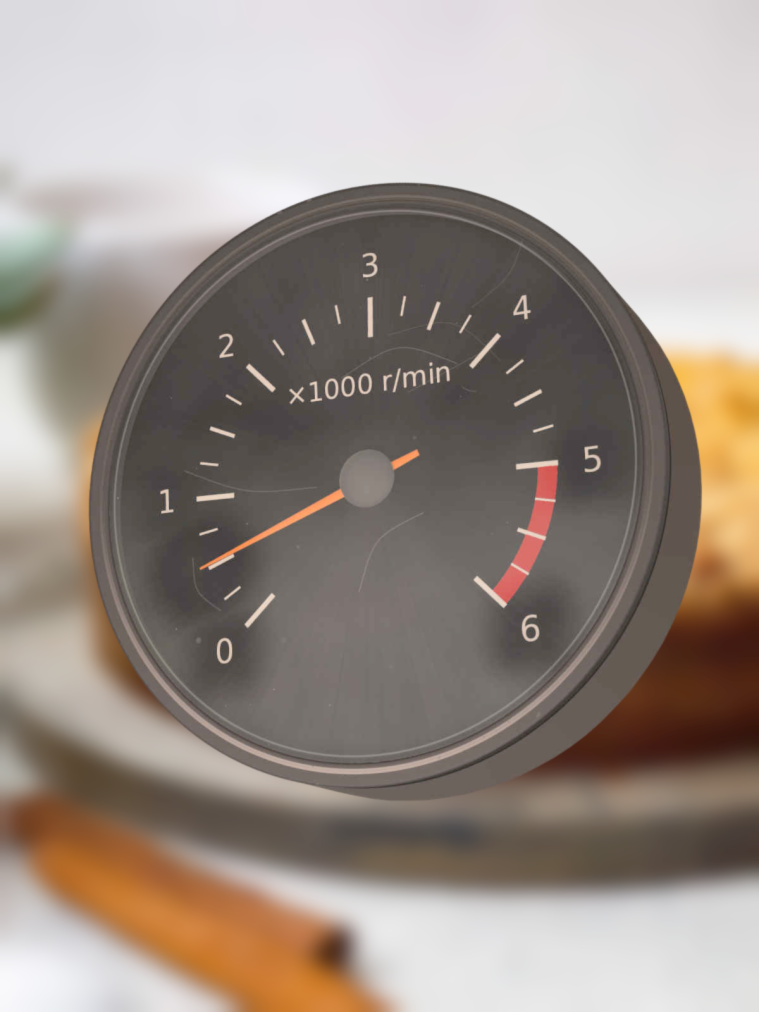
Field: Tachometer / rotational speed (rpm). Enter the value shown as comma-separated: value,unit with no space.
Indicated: 500,rpm
